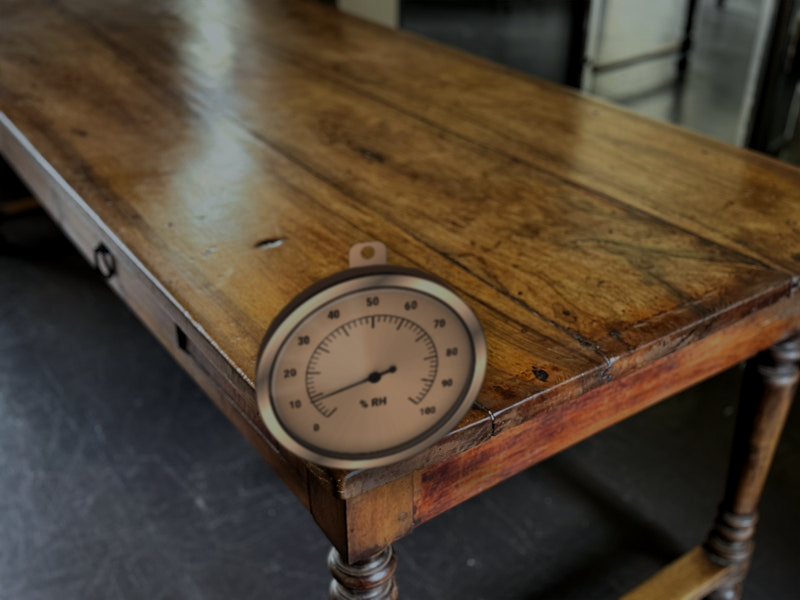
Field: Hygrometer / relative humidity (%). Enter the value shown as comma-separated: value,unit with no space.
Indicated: 10,%
